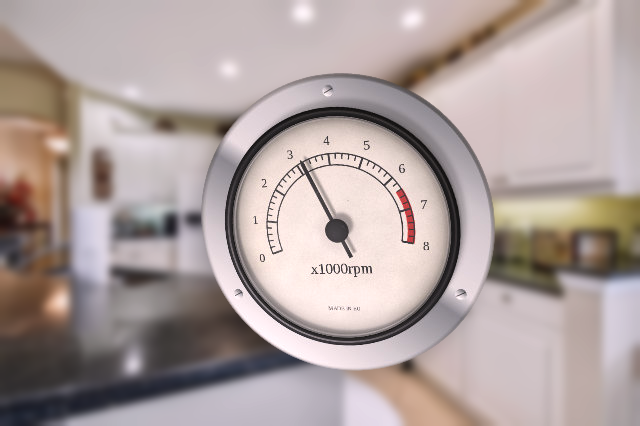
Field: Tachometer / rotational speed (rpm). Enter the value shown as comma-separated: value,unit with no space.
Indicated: 3200,rpm
